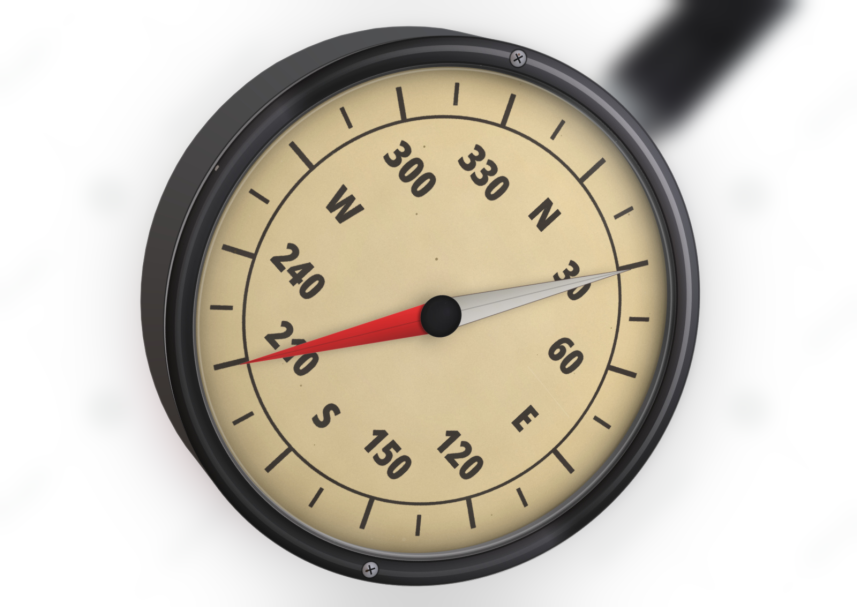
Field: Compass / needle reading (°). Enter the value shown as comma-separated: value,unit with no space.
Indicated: 210,°
